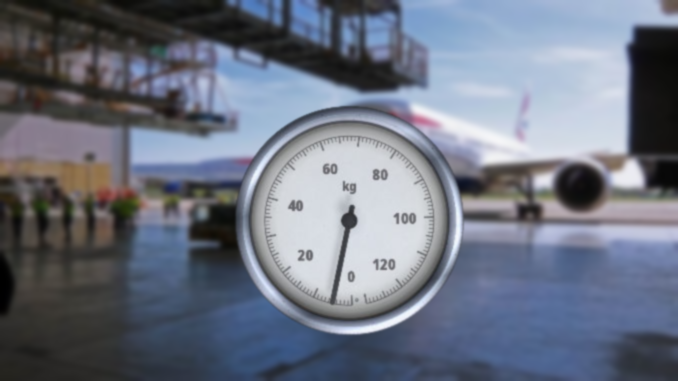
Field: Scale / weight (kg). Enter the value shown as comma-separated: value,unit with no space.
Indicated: 5,kg
